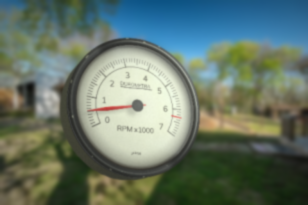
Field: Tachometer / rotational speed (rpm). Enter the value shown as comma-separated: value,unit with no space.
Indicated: 500,rpm
